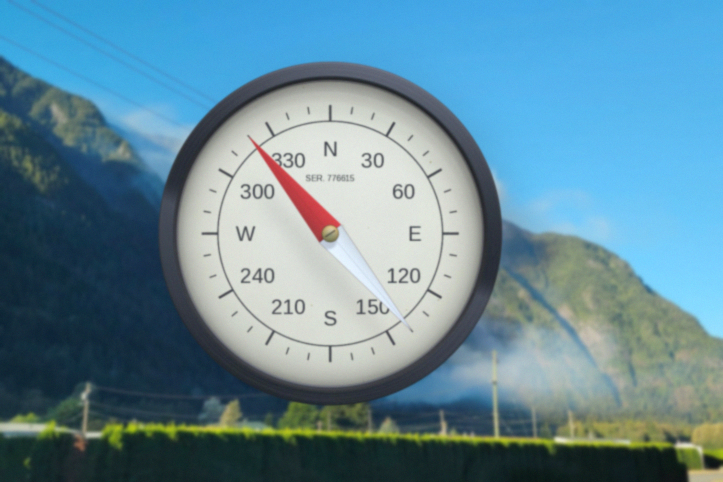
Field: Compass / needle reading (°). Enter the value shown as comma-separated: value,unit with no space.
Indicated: 320,°
